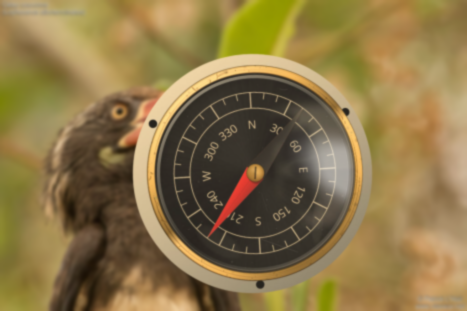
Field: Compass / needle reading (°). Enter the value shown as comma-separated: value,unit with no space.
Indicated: 220,°
